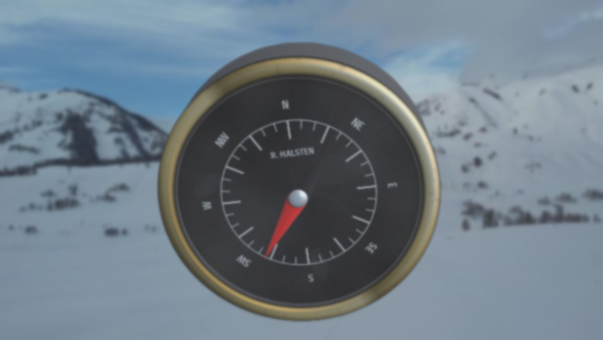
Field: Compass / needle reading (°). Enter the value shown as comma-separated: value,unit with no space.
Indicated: 215,°
